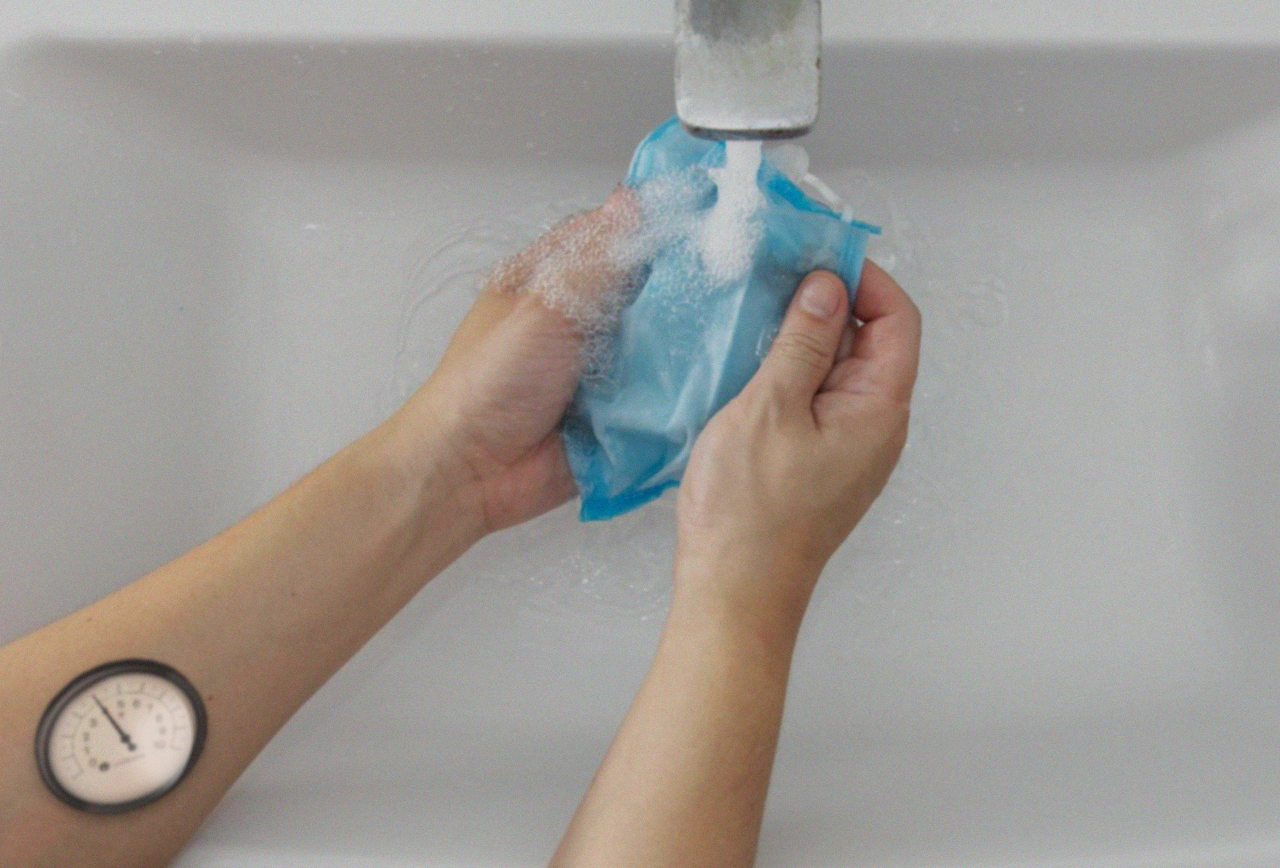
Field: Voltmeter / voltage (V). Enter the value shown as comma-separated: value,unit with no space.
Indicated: 4,V
